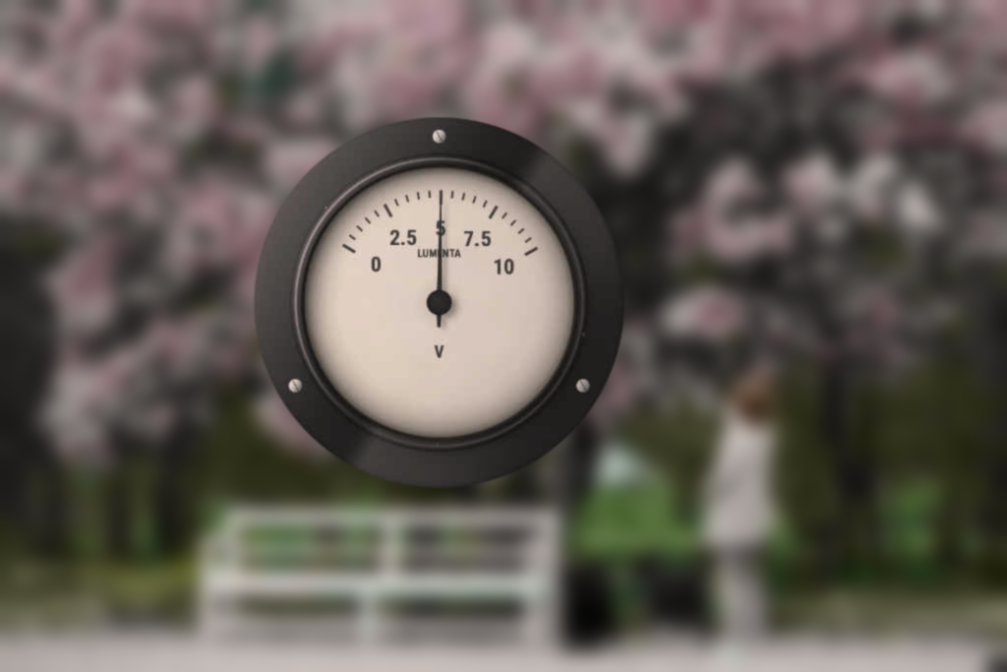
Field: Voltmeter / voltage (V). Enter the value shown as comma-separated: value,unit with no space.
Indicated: 5,V
